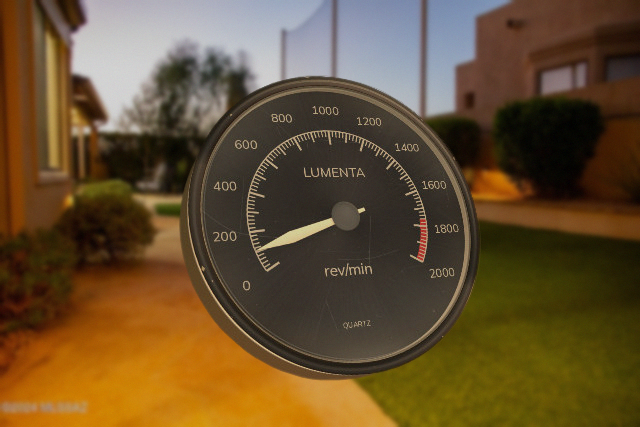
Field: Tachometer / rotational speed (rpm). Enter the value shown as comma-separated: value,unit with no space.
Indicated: 100,rpm
